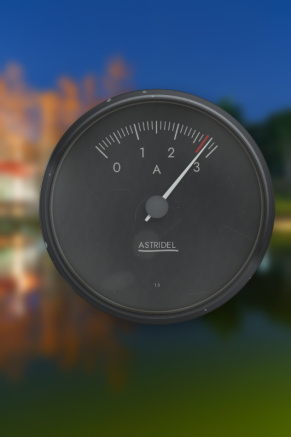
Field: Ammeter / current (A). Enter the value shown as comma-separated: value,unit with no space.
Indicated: 2.8,A
